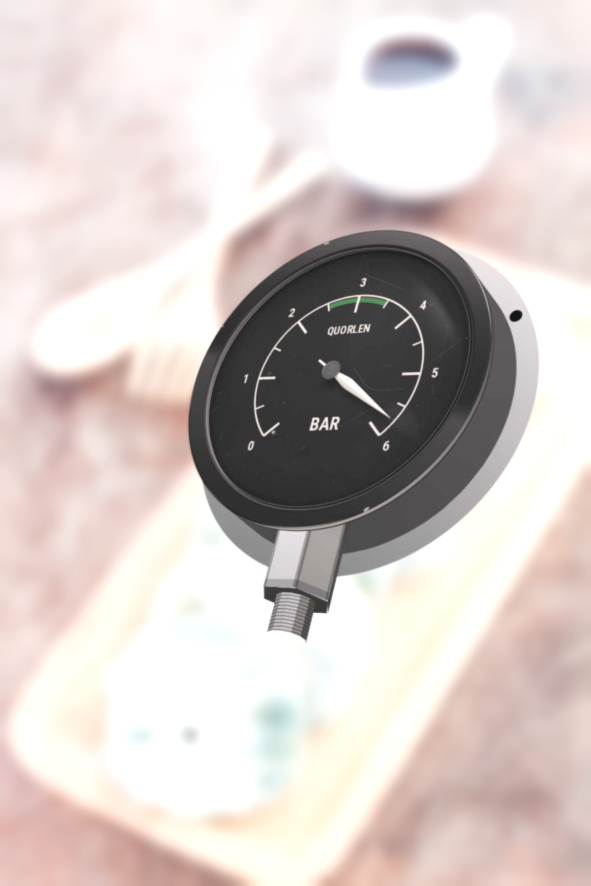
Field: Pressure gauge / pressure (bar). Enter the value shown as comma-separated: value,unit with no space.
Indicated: 5.75,bar
